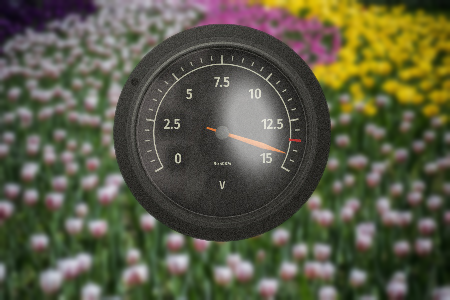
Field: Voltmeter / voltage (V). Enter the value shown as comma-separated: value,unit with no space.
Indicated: 14.25,V
